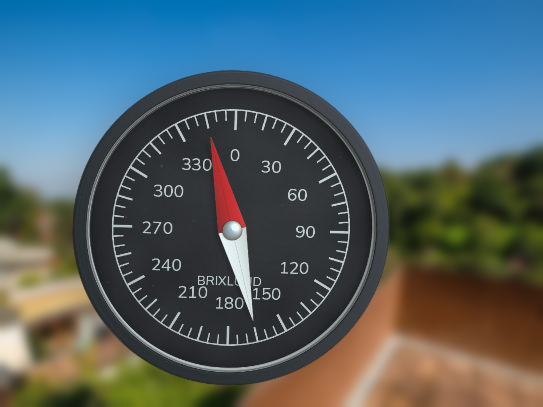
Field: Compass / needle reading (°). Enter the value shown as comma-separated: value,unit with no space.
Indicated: 345,°
